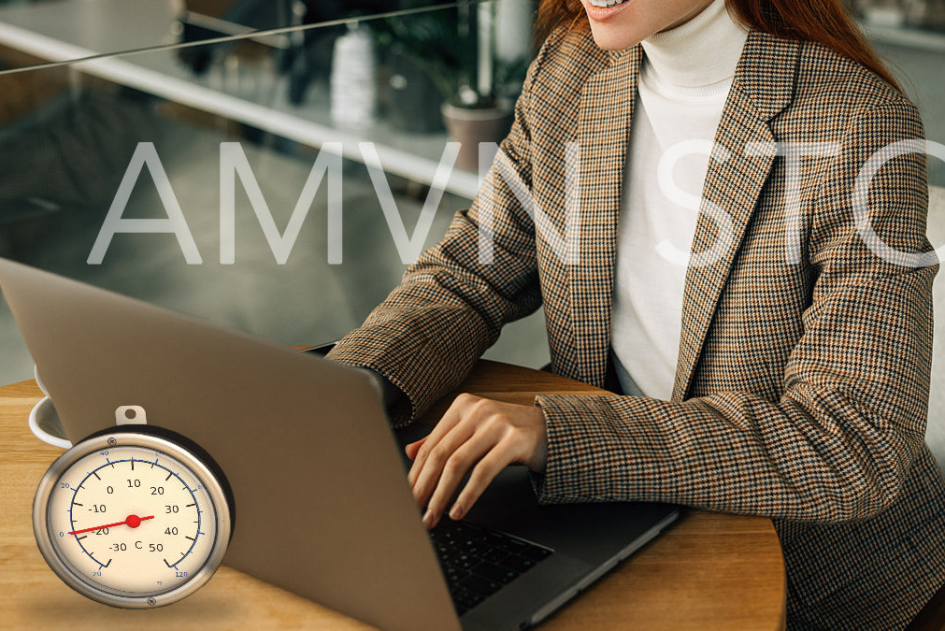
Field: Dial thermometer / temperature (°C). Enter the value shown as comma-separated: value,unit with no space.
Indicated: -17.5,°C
